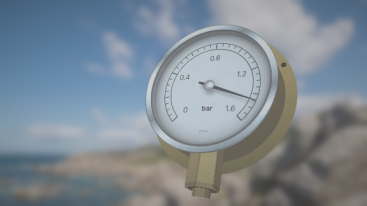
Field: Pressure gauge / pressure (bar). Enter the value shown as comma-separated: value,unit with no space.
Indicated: 1.45,bar
